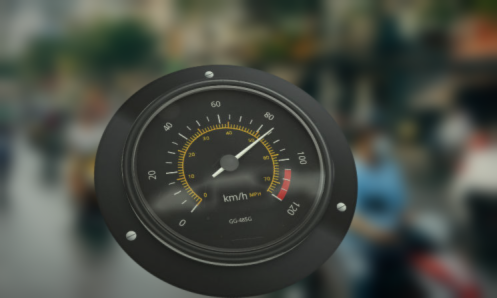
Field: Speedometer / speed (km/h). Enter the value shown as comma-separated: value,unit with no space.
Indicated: 85,km/h
